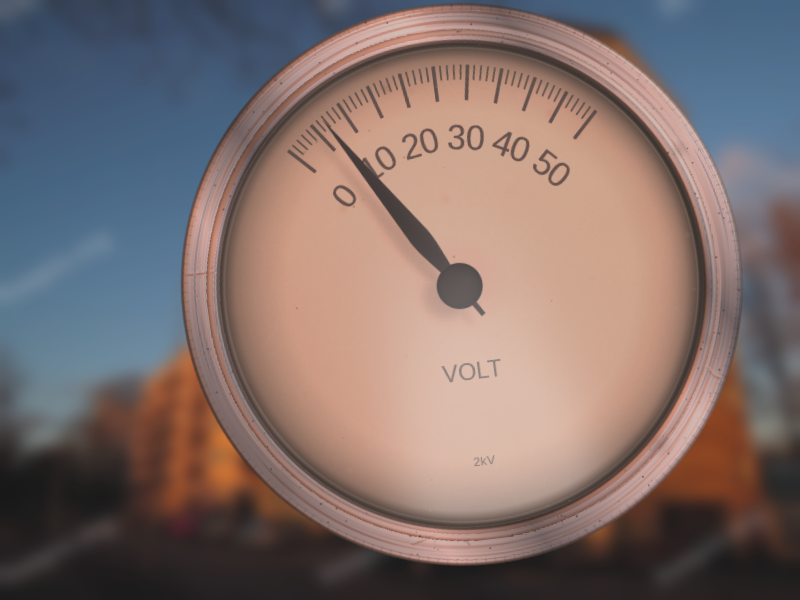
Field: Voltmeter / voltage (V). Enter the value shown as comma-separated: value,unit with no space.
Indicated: 7,V
